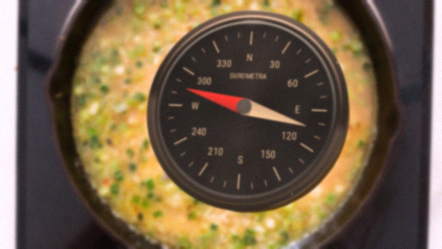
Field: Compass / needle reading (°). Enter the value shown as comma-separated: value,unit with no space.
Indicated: 285,°
